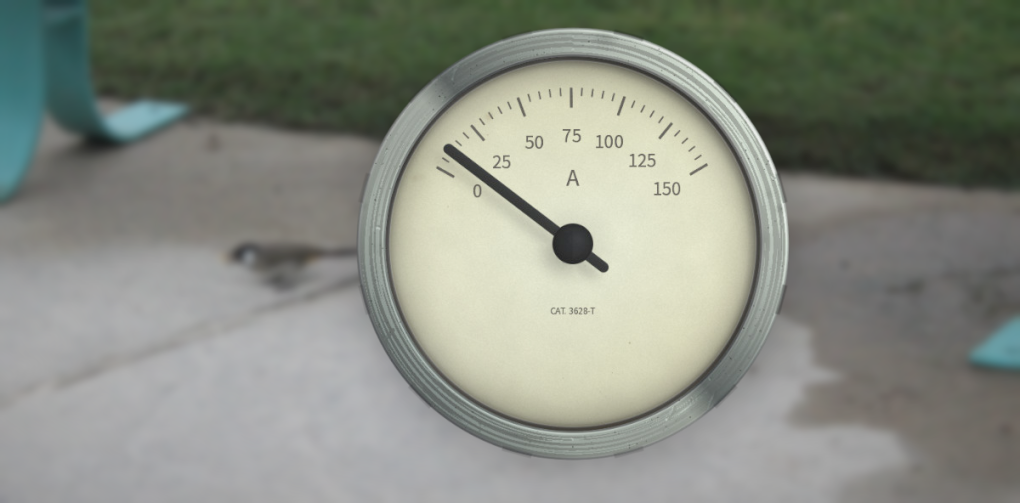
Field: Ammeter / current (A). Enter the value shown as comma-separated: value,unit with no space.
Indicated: 10,A
